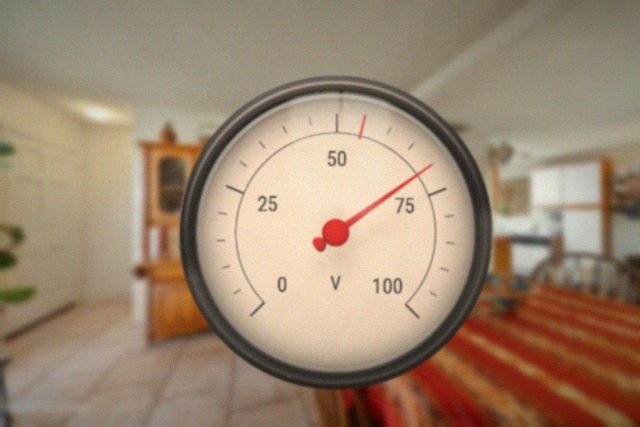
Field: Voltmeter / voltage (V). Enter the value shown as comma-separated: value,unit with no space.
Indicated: 70,V
